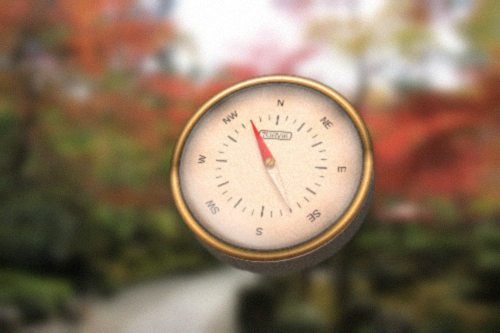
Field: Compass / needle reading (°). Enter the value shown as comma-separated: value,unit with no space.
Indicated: 330,°
